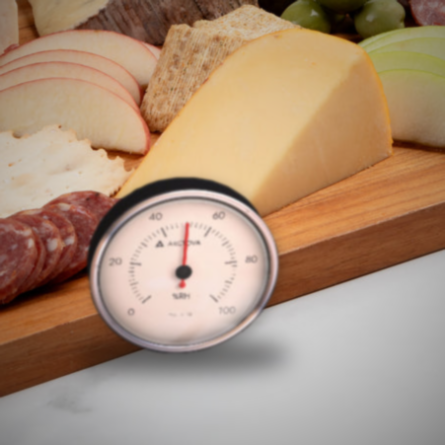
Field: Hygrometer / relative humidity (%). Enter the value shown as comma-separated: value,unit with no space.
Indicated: 50,%
